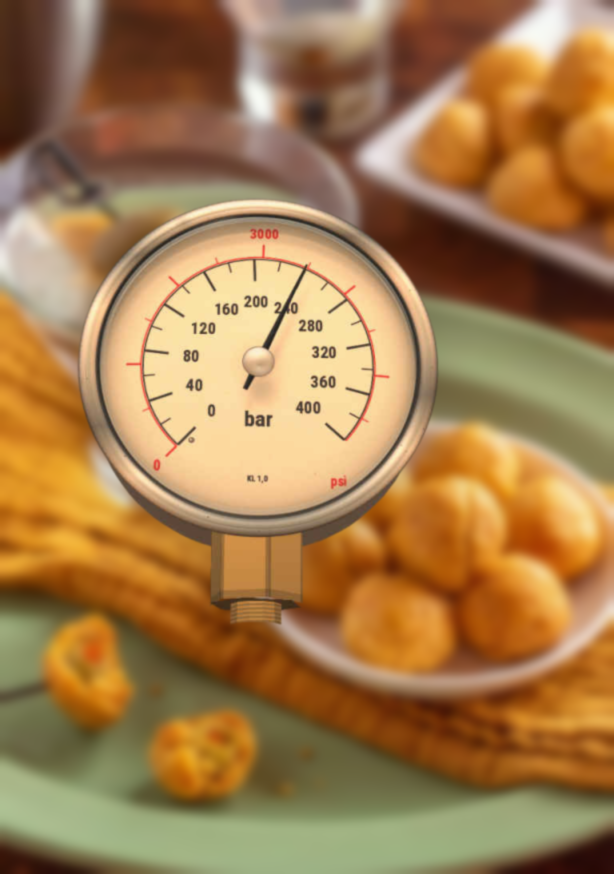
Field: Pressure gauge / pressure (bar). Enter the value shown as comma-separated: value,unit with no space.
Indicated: 240,bar
